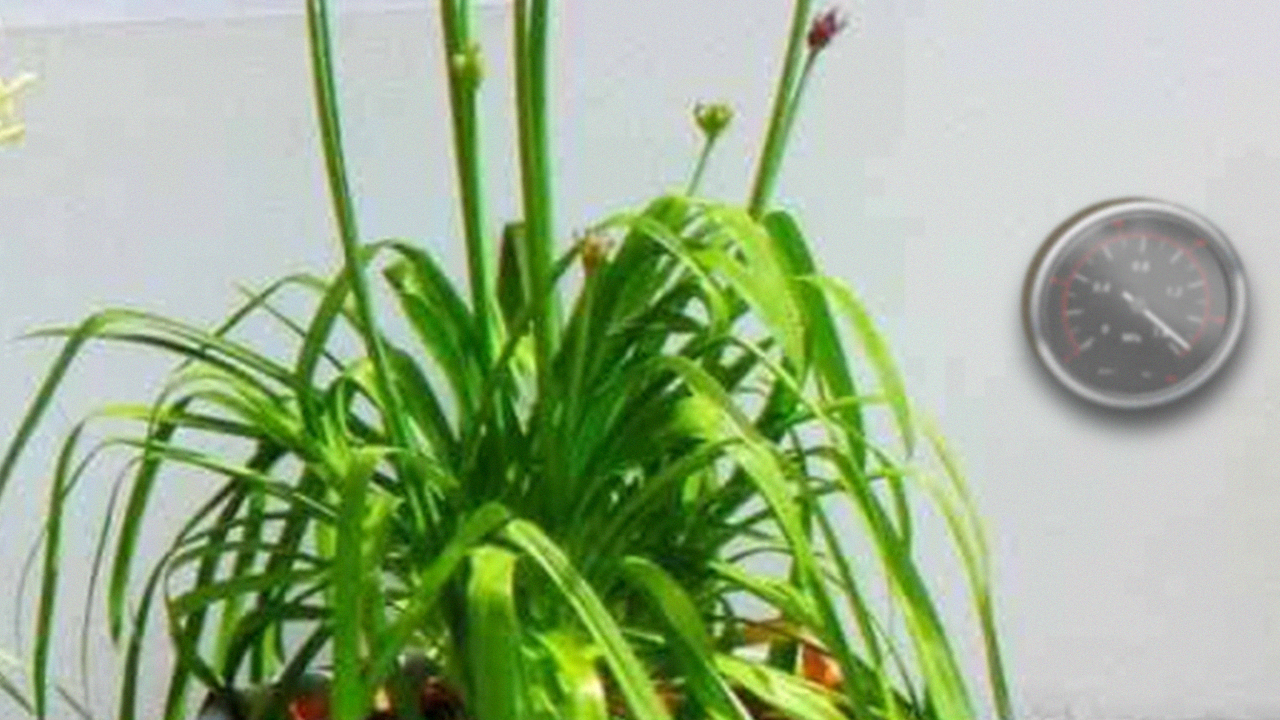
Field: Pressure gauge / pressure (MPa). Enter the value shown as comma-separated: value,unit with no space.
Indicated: 1.55,MPa
